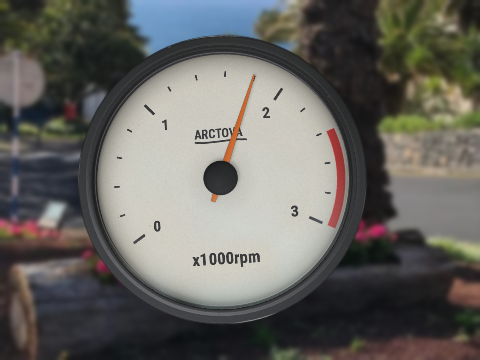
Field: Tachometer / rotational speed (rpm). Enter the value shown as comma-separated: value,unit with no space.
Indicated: 1800,rpm
